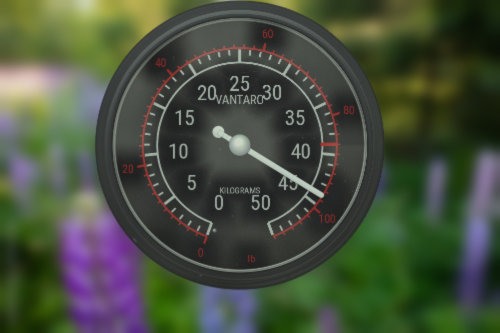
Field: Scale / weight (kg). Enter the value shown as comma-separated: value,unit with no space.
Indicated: 44,kg
